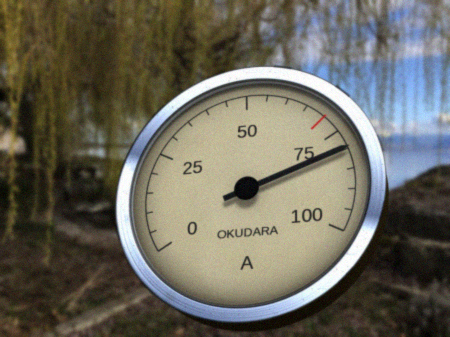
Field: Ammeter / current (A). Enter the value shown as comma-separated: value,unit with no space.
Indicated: 80,A
